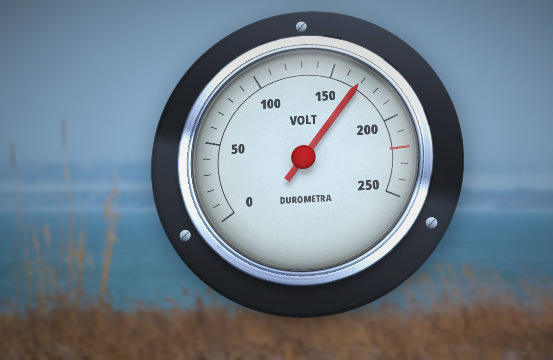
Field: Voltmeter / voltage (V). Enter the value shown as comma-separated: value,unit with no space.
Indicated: 170,V
